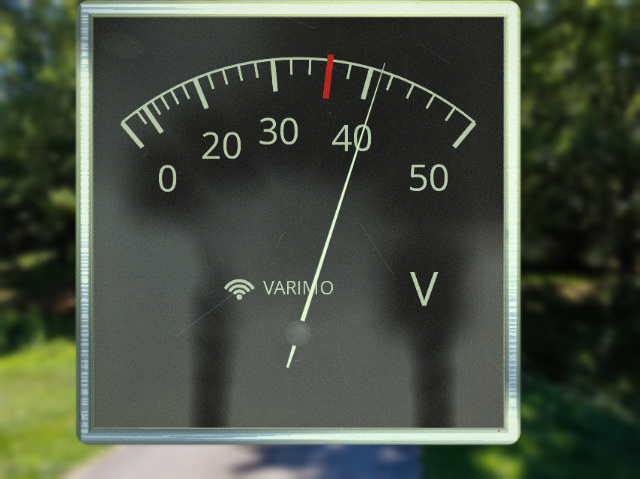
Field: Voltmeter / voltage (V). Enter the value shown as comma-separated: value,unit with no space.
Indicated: 41,V
